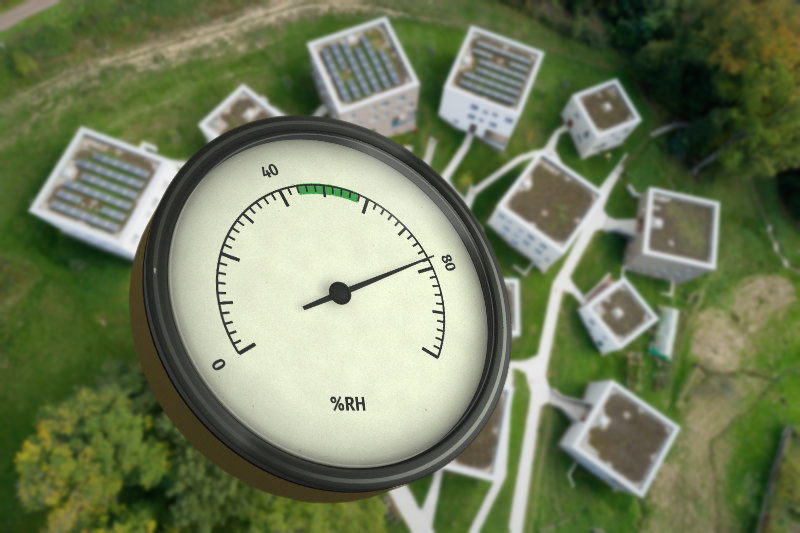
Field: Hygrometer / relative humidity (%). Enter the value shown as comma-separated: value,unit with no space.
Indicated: 78,%
